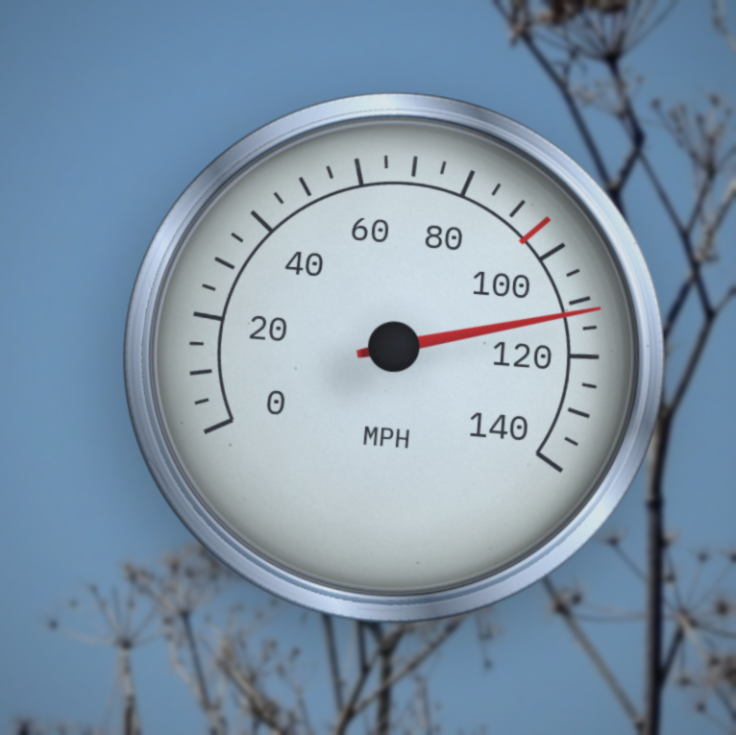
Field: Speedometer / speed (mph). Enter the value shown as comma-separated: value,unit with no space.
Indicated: 112.5,mph
